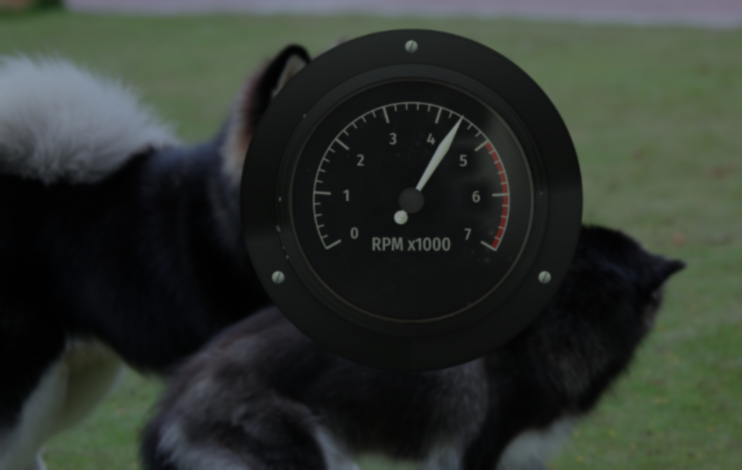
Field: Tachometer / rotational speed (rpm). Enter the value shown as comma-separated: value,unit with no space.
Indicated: 4400,rpm
